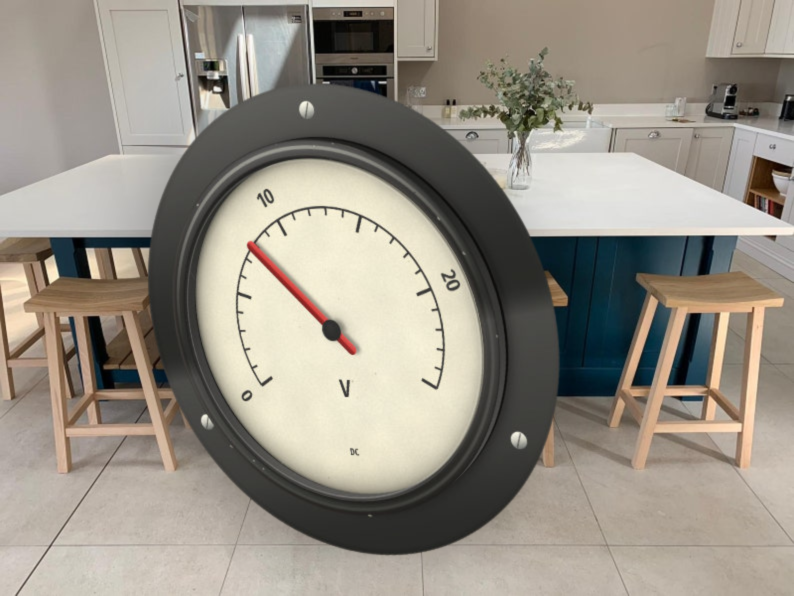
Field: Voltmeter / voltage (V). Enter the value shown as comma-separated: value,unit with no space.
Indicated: 8,V
